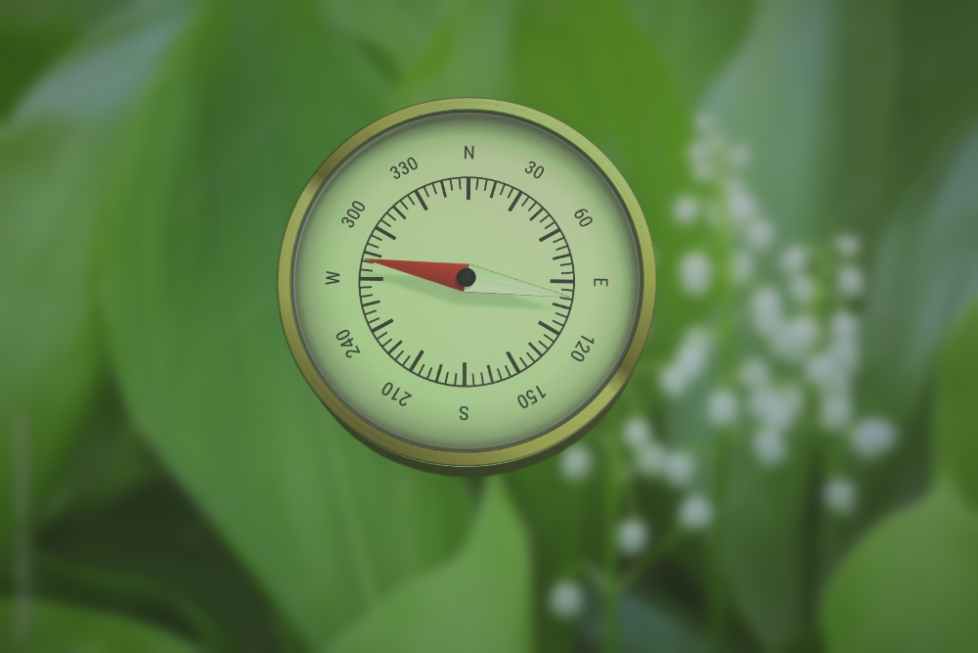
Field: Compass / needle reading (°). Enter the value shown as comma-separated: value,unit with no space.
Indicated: 280,°
